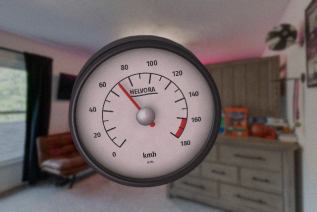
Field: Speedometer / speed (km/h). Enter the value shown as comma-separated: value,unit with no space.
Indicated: 70,km/h
